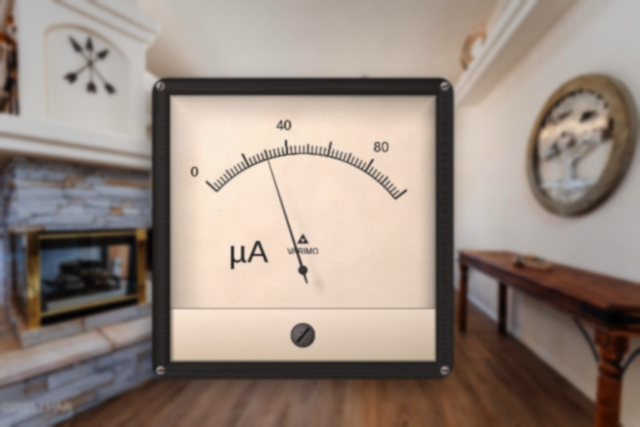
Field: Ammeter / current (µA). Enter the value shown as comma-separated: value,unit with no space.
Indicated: 30,µA
